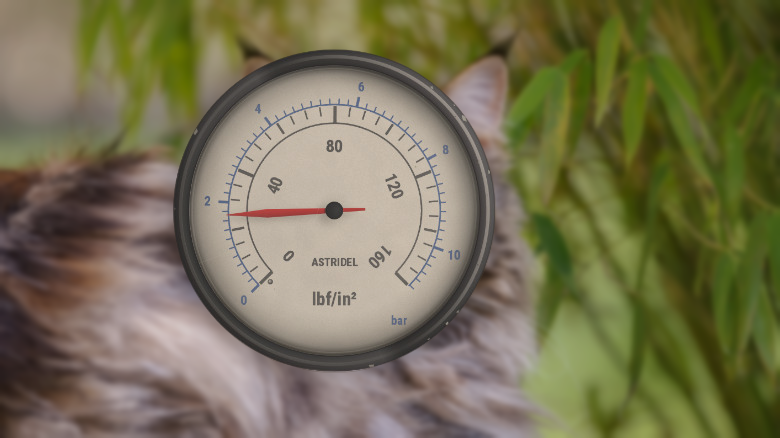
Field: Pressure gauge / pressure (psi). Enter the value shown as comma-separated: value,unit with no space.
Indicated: 25,psi
